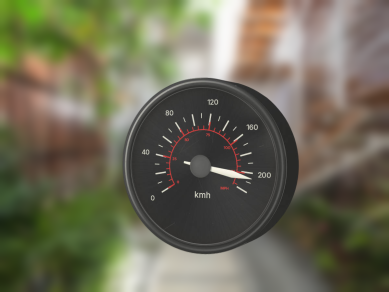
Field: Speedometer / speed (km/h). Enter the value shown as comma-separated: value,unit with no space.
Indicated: 205,km/h
